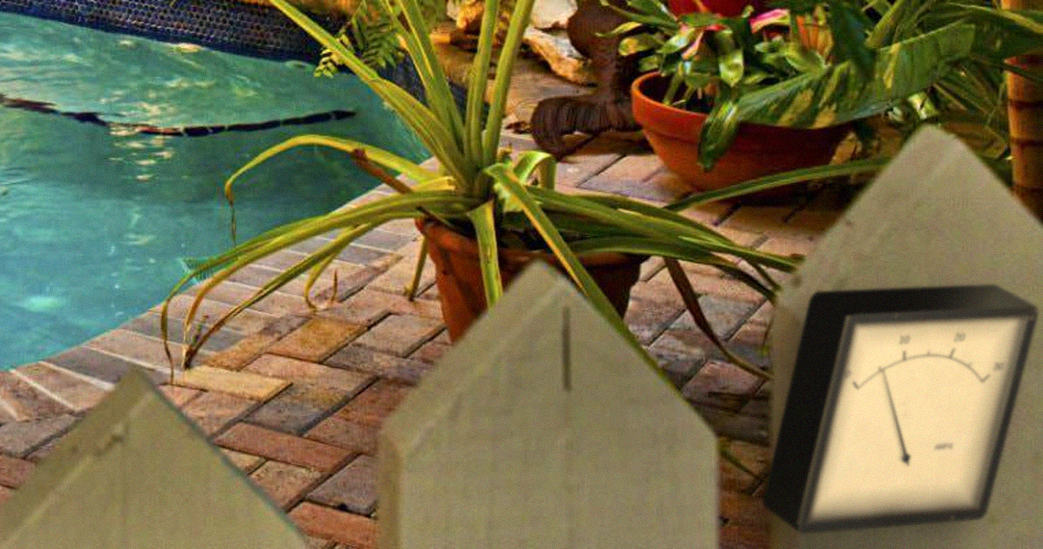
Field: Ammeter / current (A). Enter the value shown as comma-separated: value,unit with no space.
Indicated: 5,A
